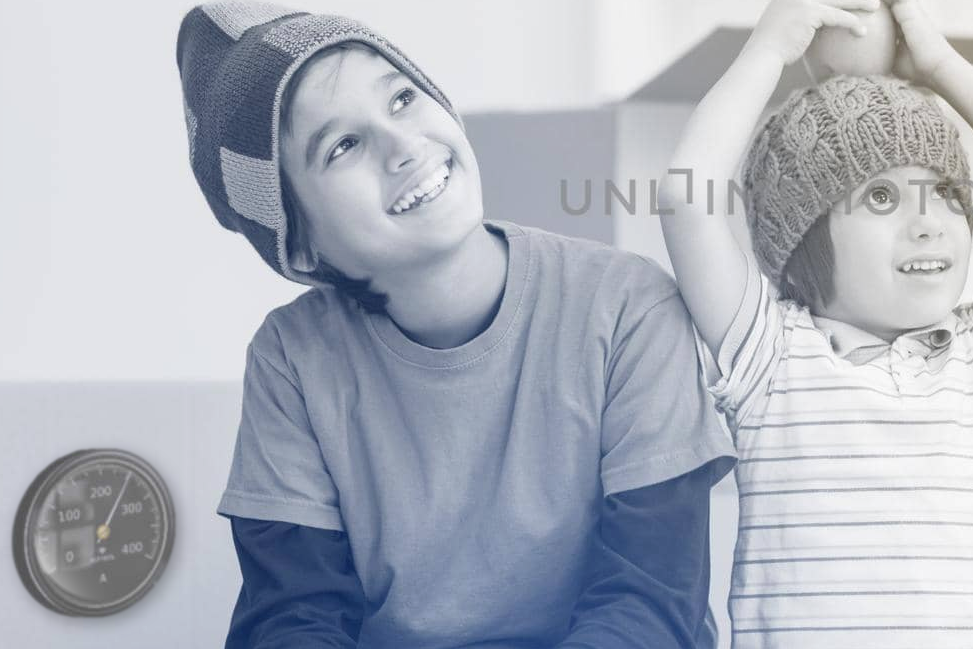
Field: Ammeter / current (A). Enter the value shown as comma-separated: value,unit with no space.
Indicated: 250,A
